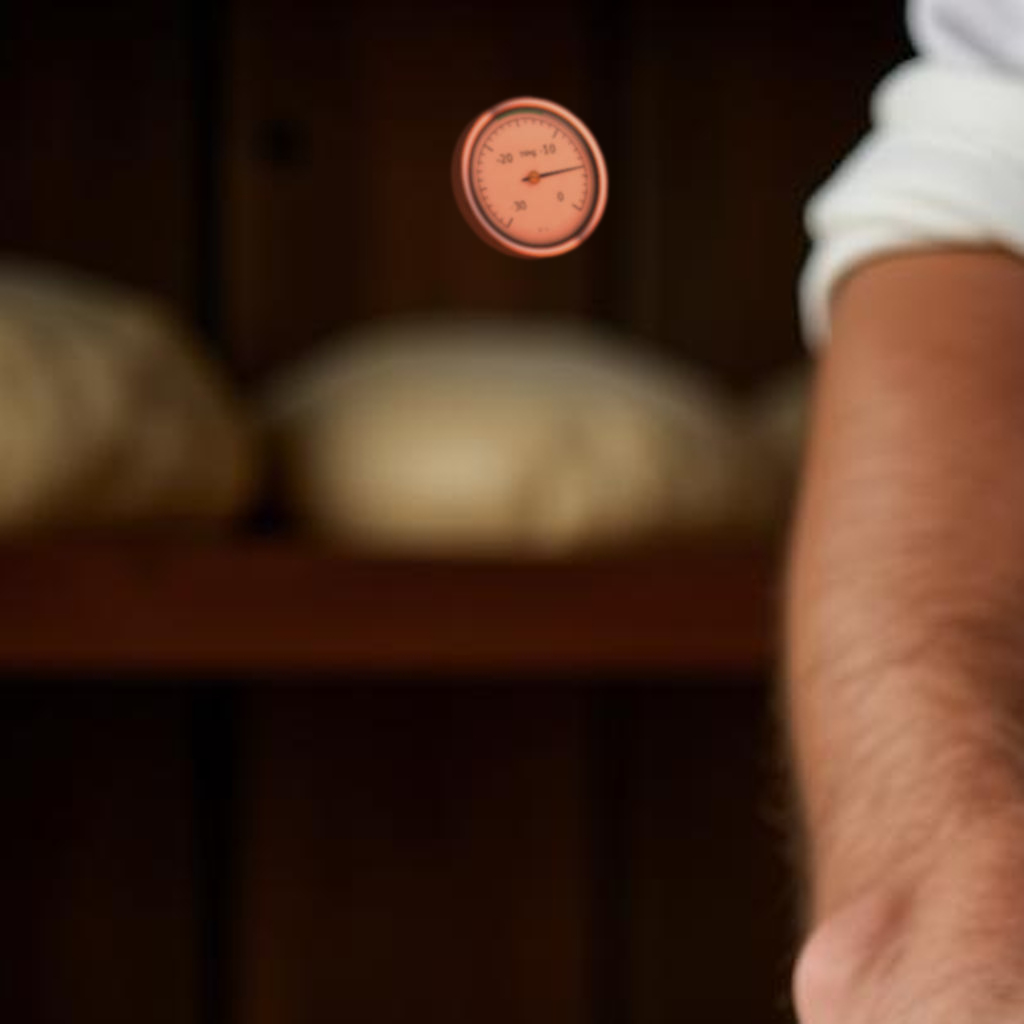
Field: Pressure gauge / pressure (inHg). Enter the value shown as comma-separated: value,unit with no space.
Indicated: -5,inHg
